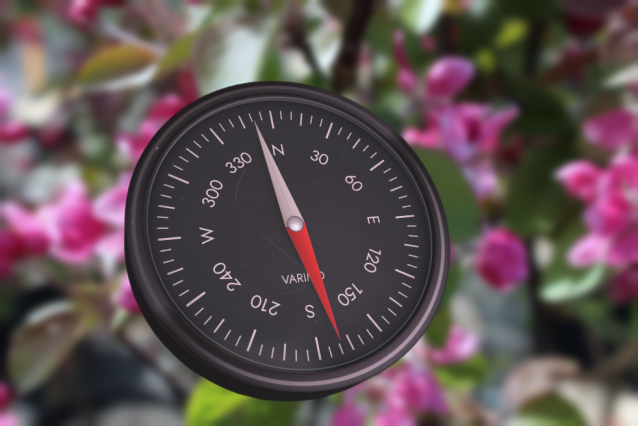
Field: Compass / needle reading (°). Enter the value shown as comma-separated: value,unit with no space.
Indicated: 170,°
